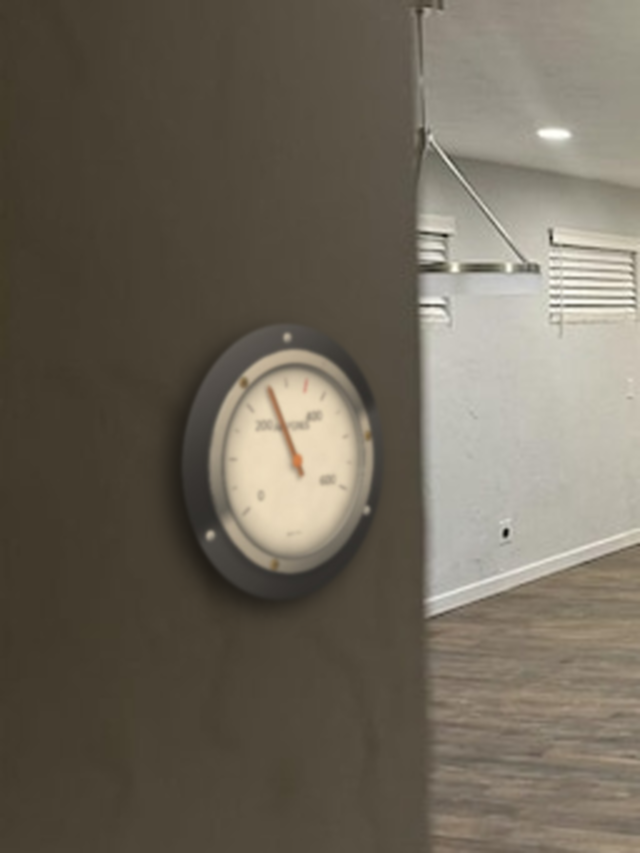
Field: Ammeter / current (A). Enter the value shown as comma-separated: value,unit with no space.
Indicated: 250,A
